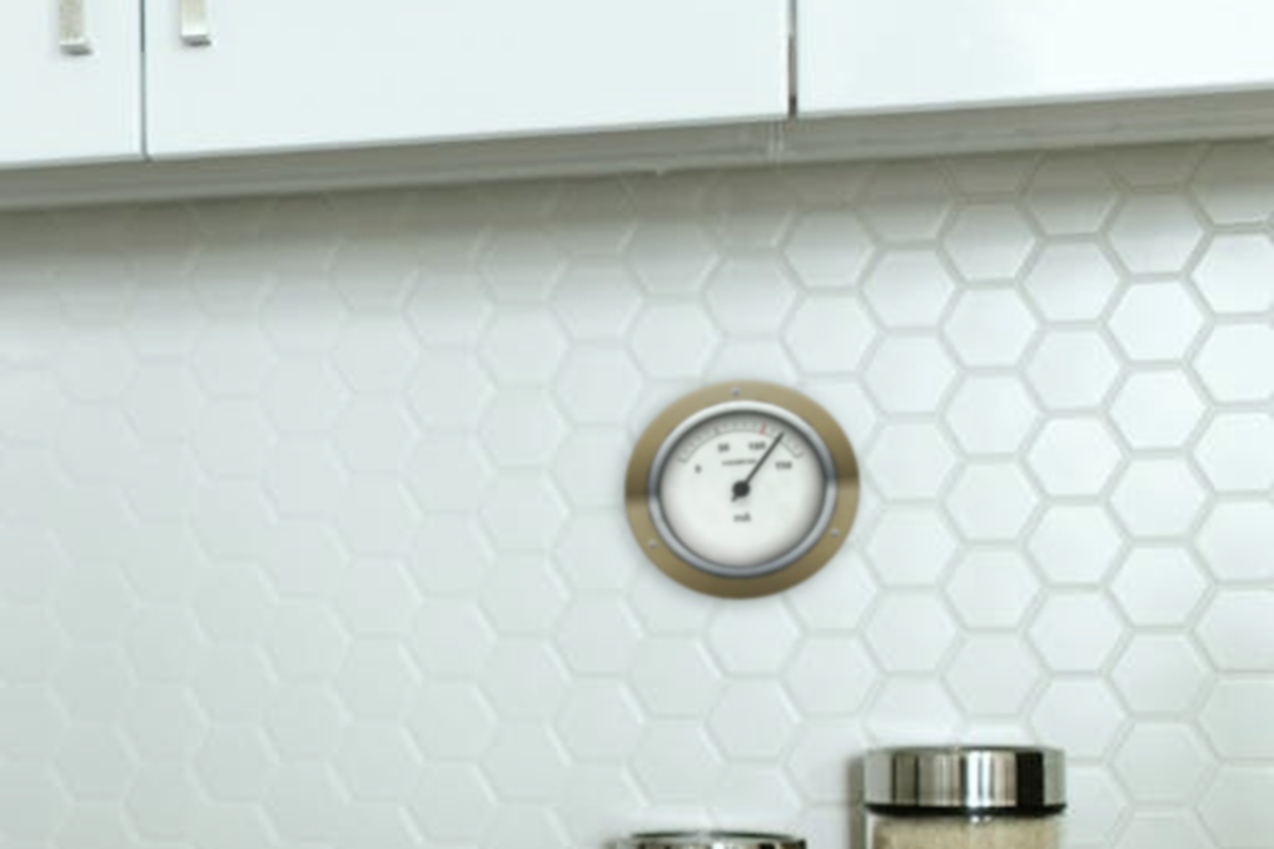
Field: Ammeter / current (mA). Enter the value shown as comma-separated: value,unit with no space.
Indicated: 120,mA
